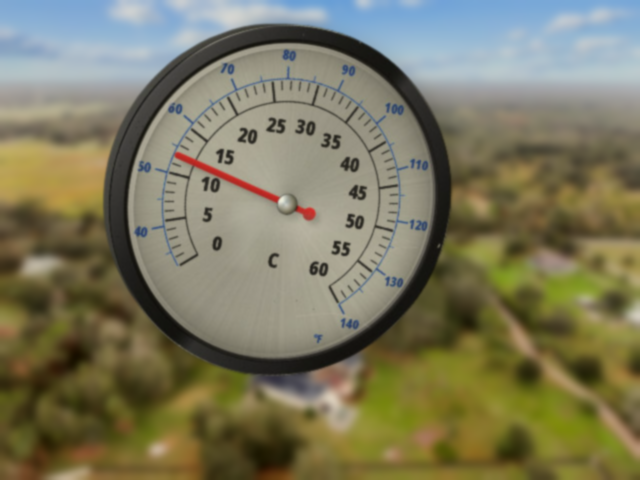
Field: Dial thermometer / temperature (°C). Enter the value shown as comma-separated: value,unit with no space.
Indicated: 12,°C
